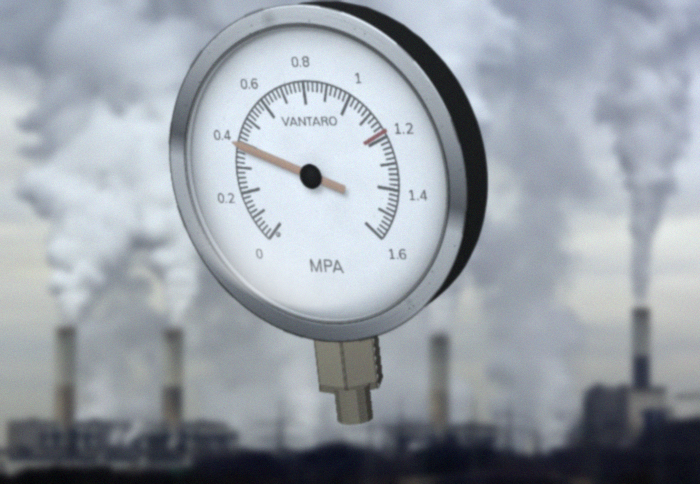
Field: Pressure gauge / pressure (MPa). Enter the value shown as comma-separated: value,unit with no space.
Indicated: 0.4,MPa
